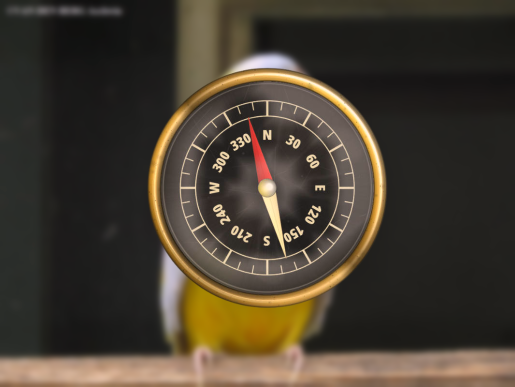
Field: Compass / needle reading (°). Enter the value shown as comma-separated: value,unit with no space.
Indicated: 345,°
